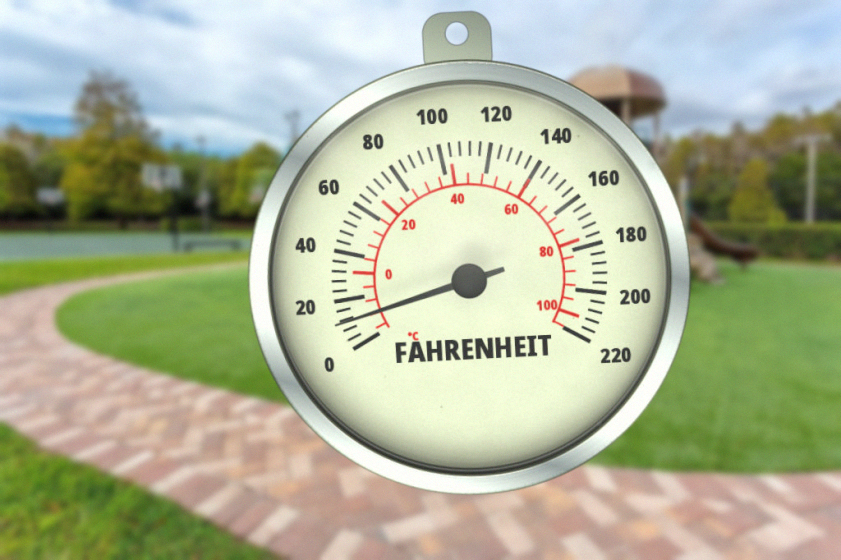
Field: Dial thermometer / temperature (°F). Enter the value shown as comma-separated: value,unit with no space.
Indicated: 12,°F
